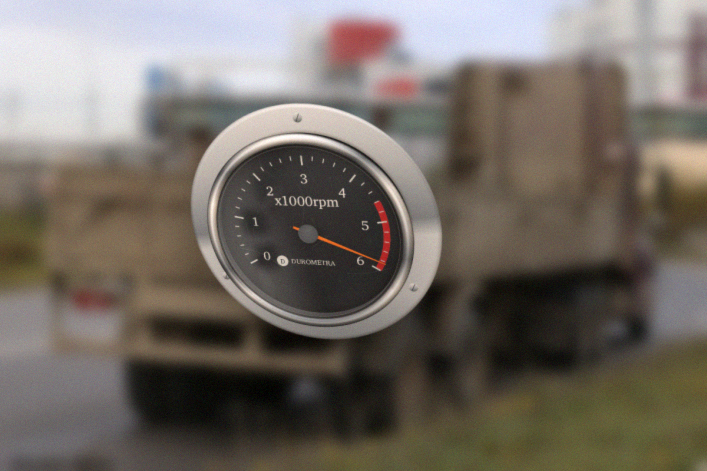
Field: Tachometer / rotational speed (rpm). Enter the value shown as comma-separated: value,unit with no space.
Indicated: 5800,rpm
